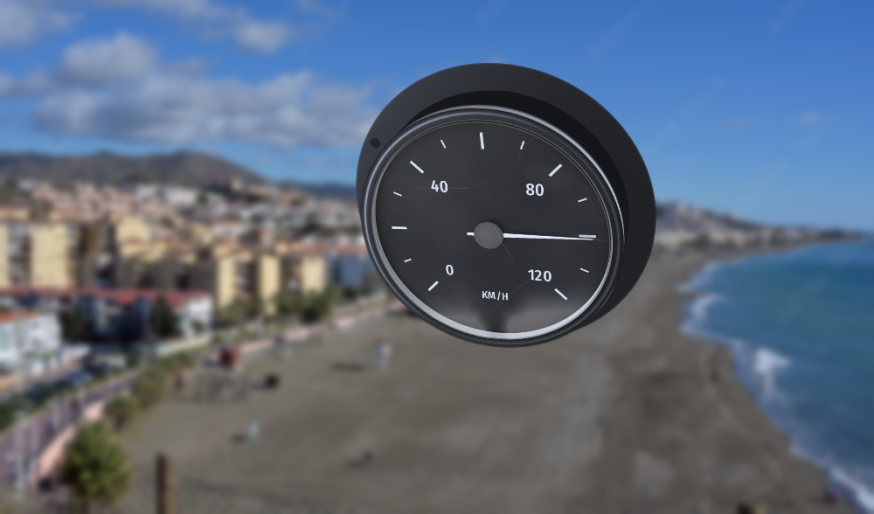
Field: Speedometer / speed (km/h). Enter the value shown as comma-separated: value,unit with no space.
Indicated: 100,km/h
